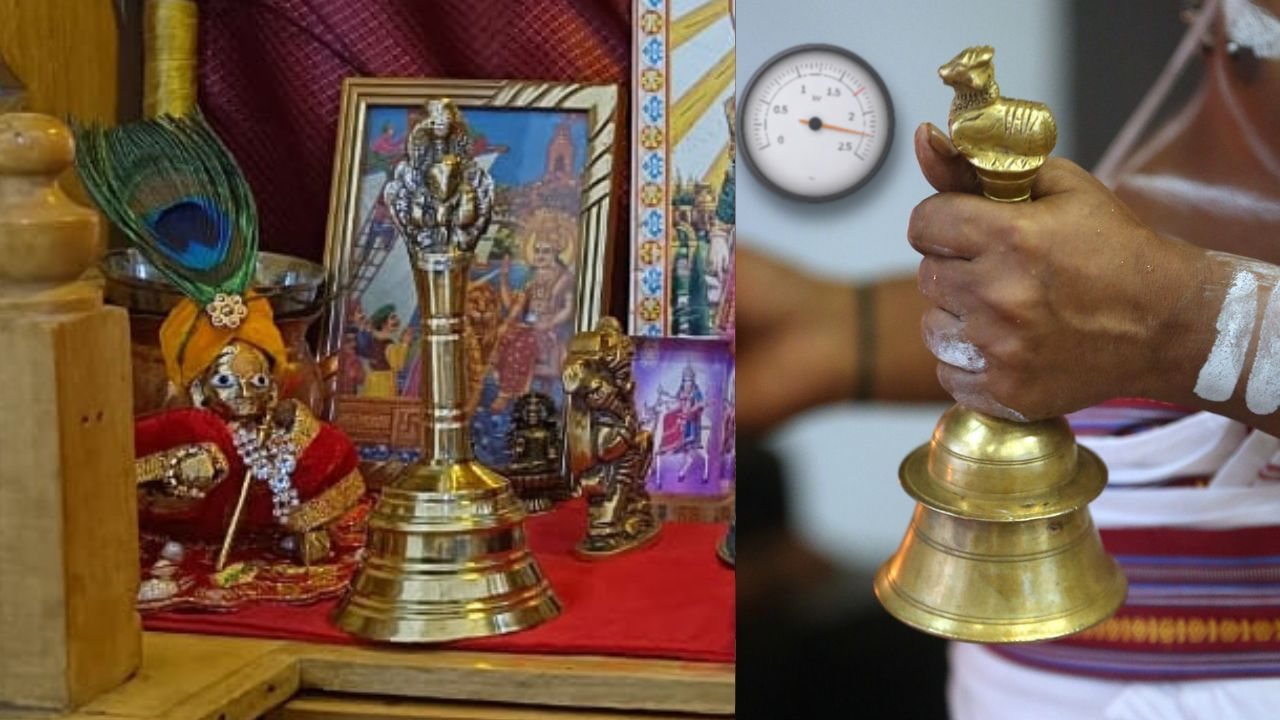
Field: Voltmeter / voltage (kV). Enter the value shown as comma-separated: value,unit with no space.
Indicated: 2.25,kV
